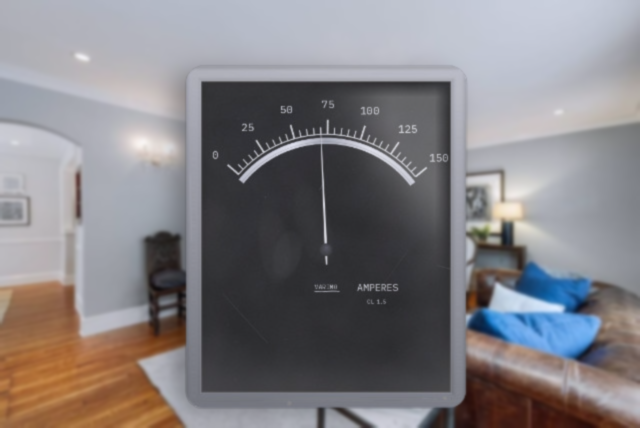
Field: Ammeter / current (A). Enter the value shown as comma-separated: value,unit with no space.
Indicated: 70,A
